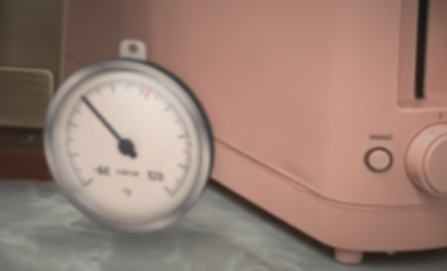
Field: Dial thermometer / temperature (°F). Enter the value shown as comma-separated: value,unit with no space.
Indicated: 0,°F
